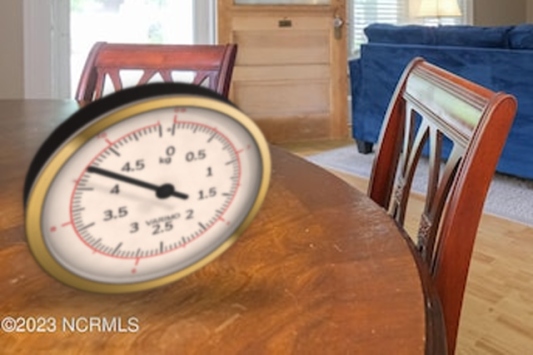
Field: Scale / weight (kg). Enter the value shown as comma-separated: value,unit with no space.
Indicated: 4.25,kg
